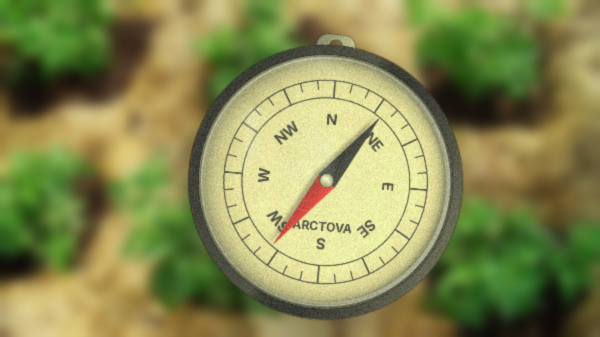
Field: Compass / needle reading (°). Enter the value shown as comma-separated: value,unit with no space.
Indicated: 215,°
